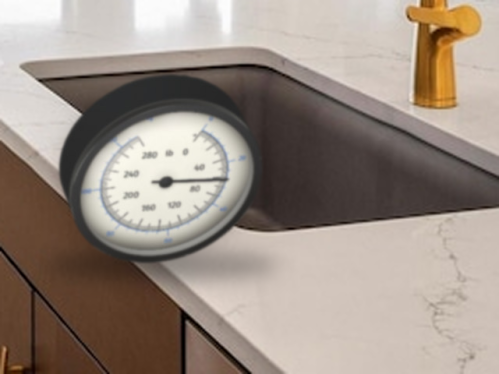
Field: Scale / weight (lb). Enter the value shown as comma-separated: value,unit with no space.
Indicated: 60,lb
